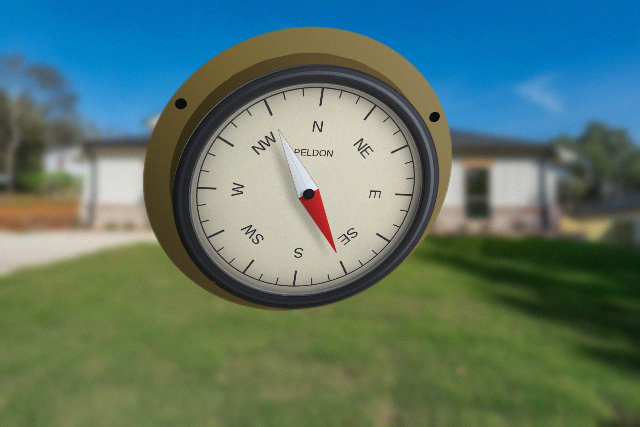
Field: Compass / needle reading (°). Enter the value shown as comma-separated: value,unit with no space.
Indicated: 150,°
